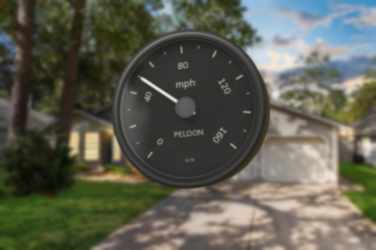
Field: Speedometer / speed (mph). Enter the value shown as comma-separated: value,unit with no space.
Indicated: 50,mph
